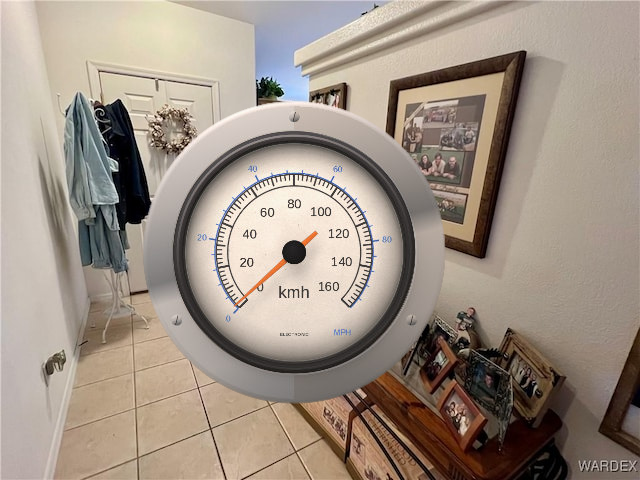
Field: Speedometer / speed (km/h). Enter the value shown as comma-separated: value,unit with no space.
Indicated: 2,km/h
